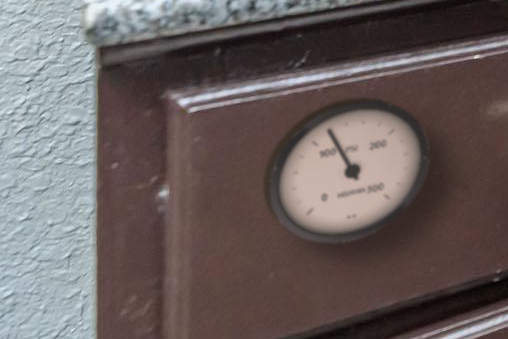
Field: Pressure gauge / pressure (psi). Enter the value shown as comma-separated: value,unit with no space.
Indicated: 120,psi
